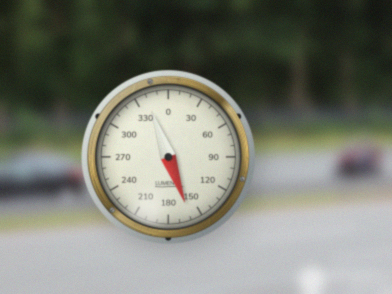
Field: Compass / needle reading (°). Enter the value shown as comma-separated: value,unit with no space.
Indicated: 160,°
